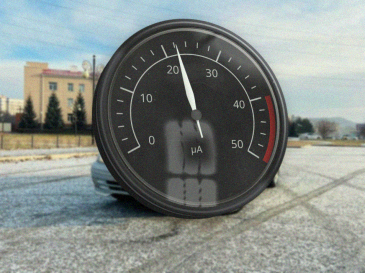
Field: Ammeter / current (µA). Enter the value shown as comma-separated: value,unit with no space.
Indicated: 22,µA
